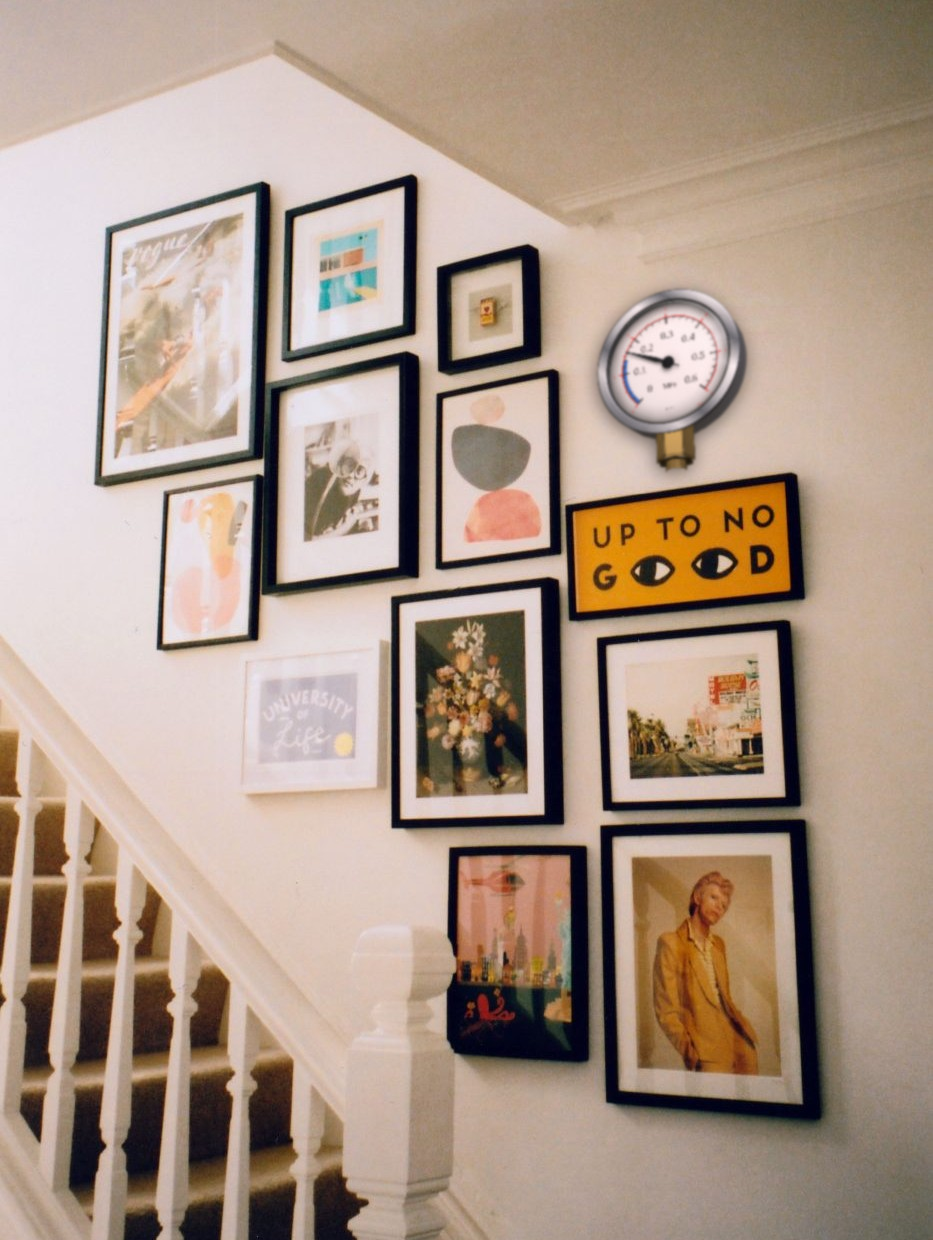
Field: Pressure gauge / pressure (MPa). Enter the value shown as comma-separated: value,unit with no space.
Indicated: 0.16,MPa
